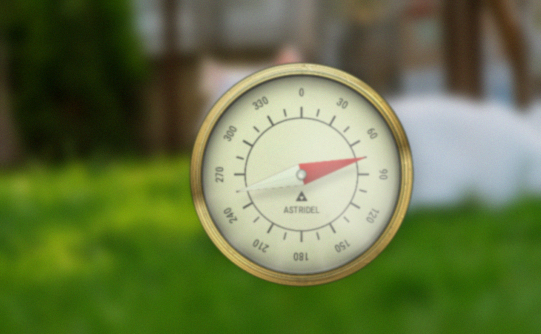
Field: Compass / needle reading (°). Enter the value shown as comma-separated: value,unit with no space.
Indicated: 75,°
